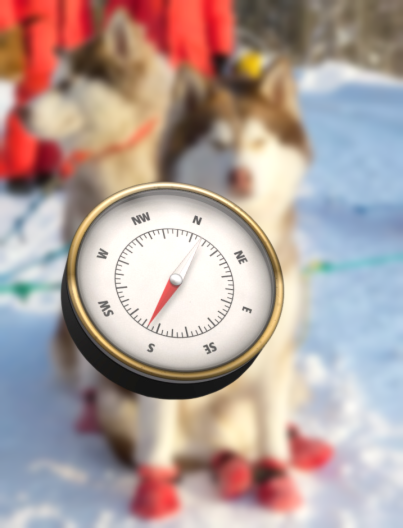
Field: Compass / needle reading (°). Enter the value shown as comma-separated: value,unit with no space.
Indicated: 190,°
